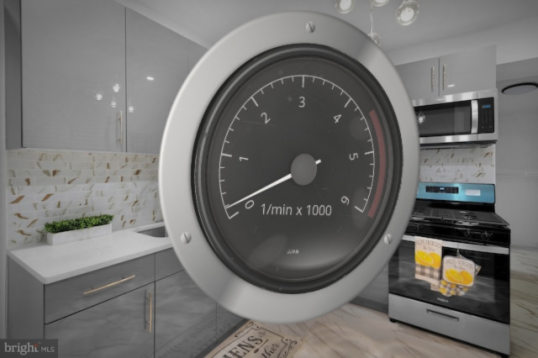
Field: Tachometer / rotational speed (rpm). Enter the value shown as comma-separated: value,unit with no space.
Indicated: 200,rpm
